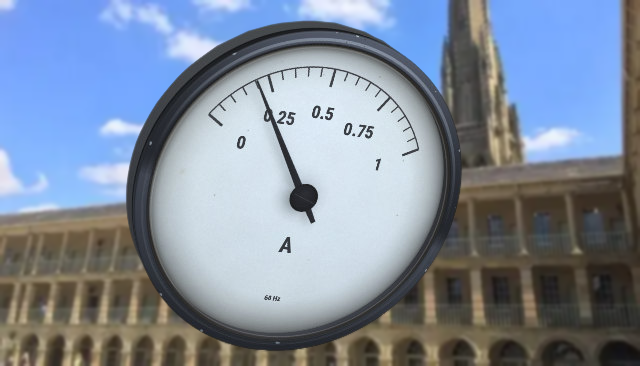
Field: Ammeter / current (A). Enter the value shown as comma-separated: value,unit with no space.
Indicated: 0.2,A
